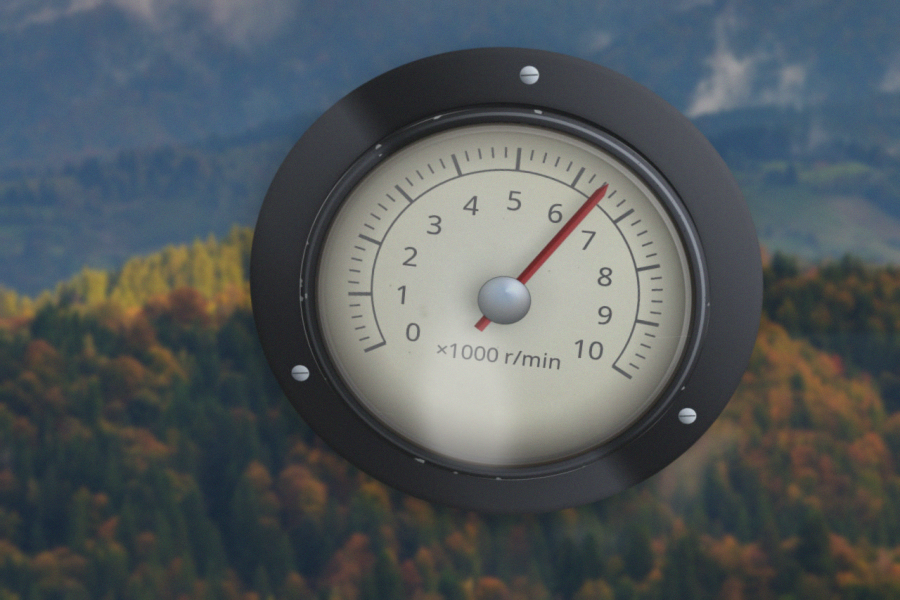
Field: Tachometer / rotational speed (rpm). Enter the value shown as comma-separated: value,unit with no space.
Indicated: 6400,rpm
